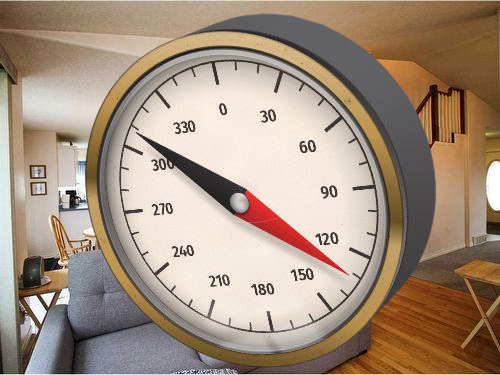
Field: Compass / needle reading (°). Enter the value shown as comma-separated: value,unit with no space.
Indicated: 130,°
